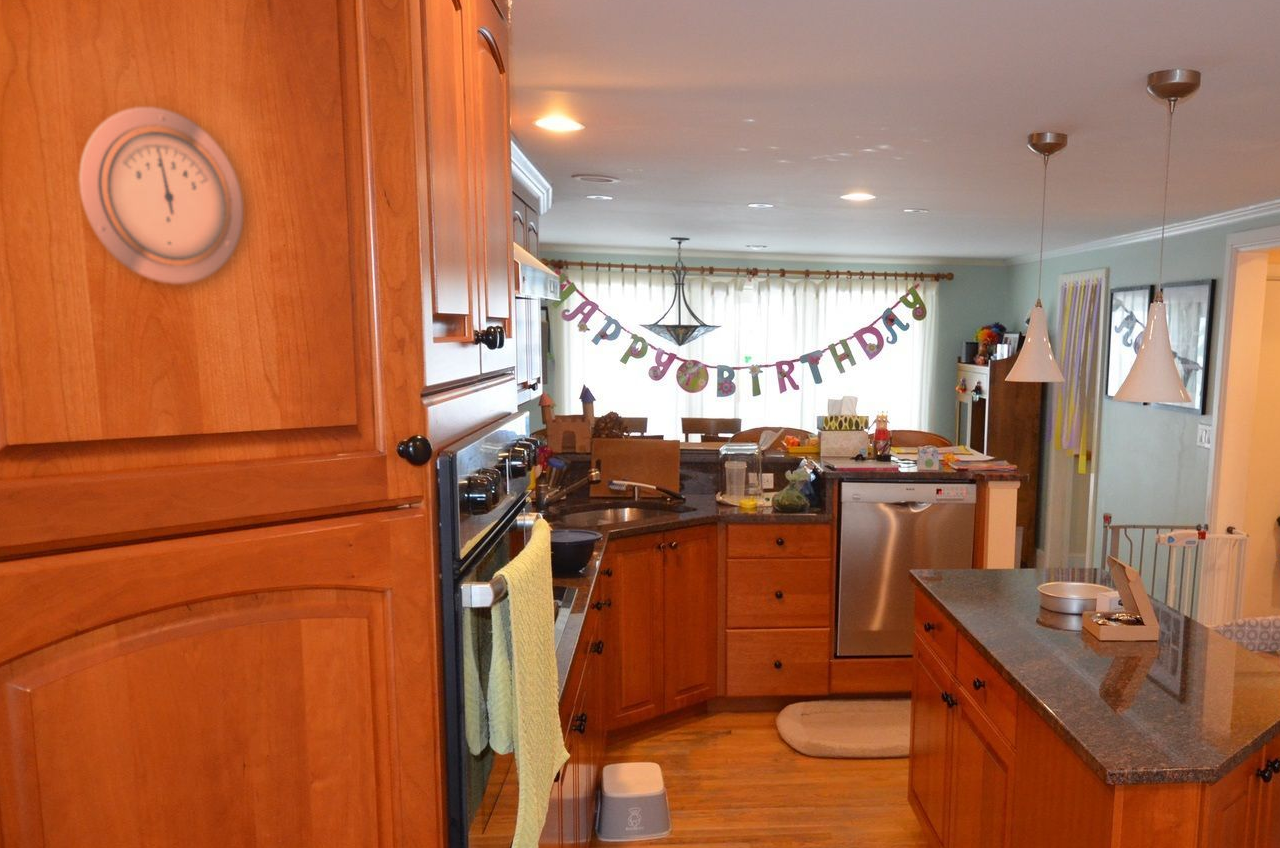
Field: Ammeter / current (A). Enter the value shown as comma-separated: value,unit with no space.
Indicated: 2,A
